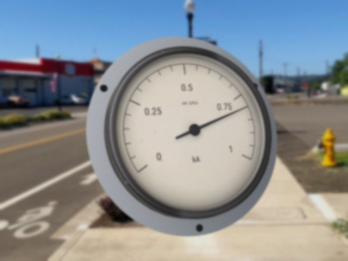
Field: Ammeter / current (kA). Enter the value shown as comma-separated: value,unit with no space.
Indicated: 0.8,kA
